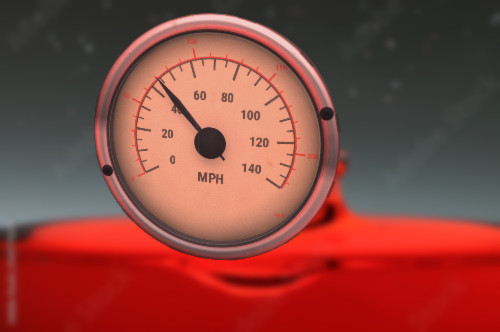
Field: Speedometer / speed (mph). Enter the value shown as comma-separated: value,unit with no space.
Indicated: 45,mph
